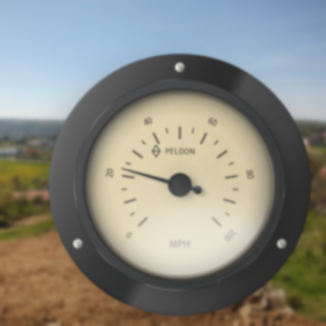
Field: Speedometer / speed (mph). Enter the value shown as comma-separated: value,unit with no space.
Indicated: 22.5,mph
